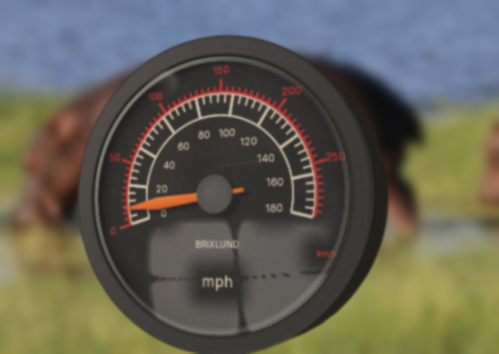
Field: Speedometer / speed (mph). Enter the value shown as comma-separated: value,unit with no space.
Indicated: 8,mph
